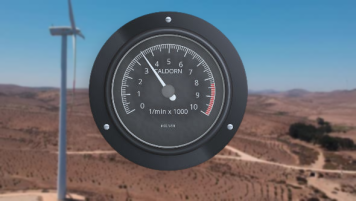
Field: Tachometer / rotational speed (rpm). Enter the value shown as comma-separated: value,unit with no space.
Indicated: 3500,rpm
